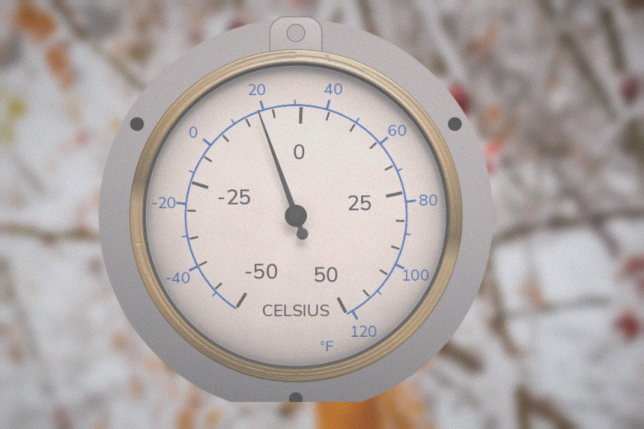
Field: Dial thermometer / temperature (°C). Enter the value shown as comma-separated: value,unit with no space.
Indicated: -7.5,°C
